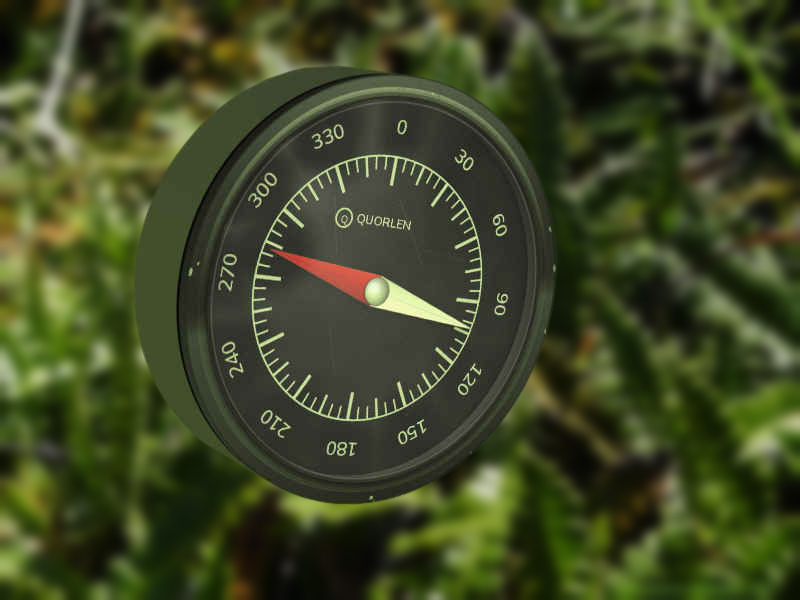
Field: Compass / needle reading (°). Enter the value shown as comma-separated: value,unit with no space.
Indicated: 282.5,°
